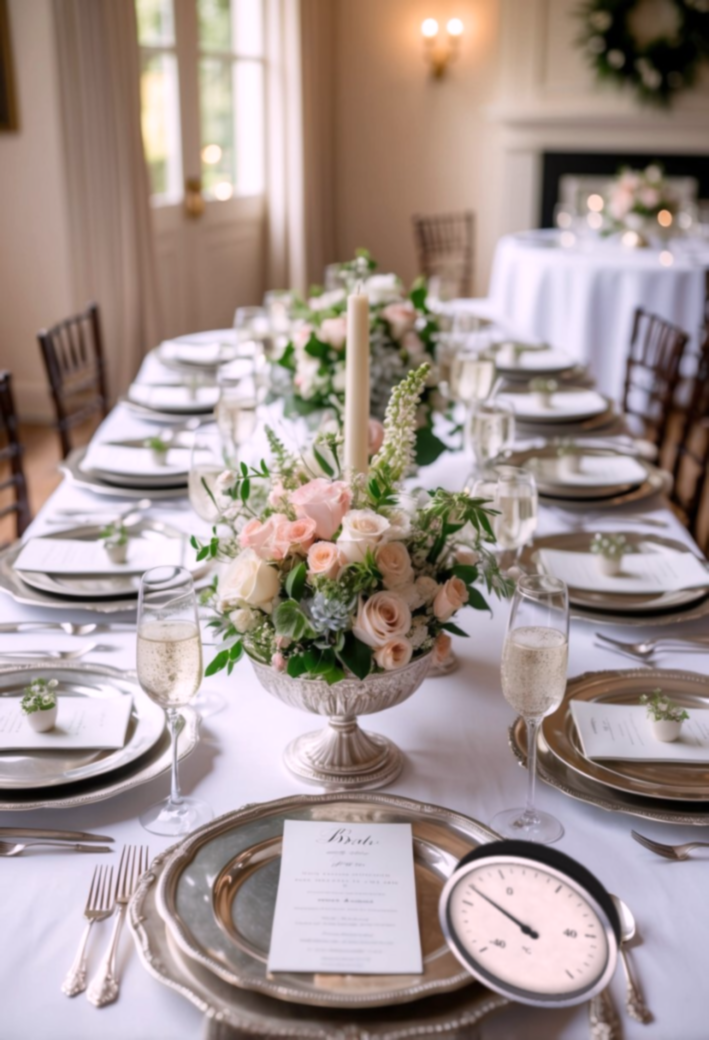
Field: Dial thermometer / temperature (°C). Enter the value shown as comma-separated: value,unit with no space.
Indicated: -12,°C
